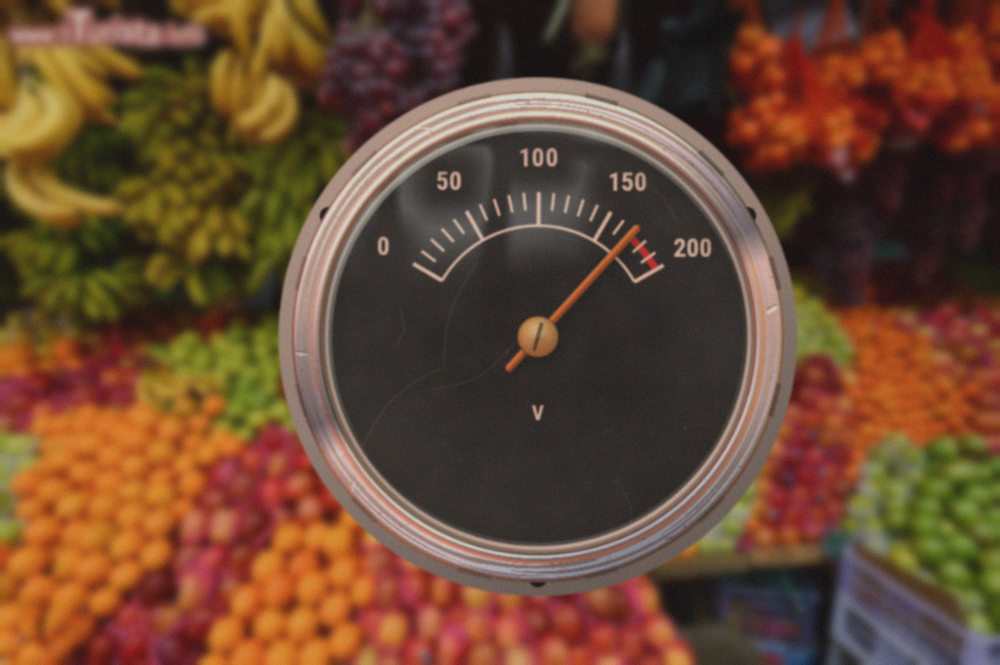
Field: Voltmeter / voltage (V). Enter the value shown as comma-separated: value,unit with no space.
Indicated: 170,V
